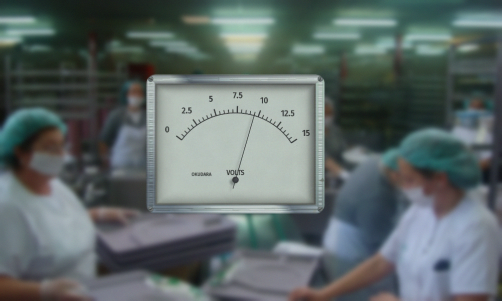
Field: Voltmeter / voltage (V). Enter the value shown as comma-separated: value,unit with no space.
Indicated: 9.5,V
